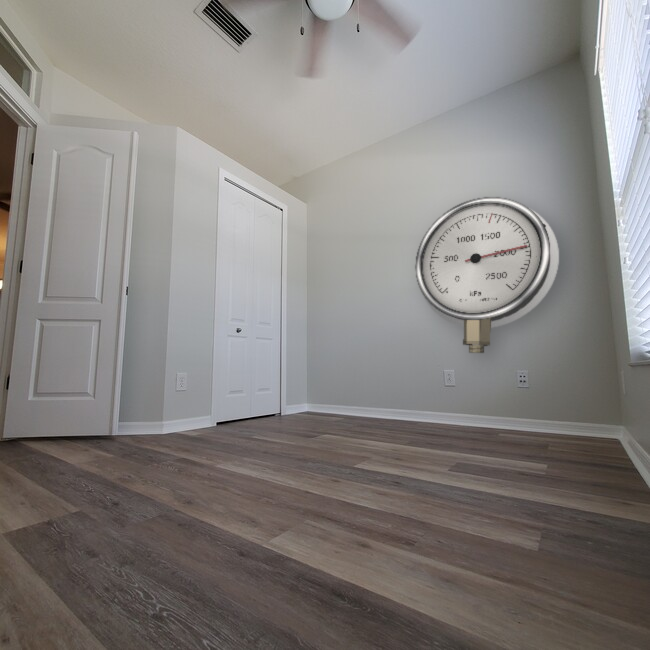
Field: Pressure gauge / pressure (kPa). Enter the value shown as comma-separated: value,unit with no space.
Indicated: 2000,kPa
